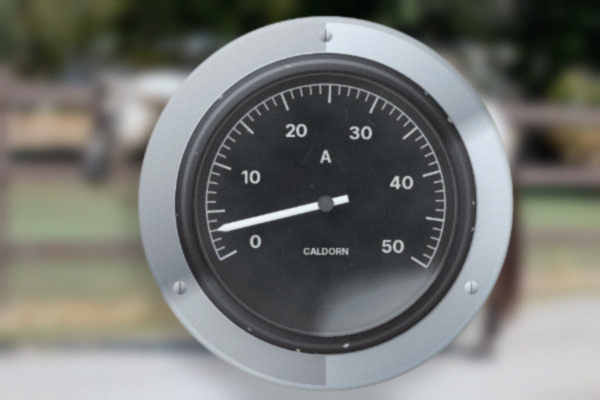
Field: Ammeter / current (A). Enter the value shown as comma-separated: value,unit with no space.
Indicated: 3,A
